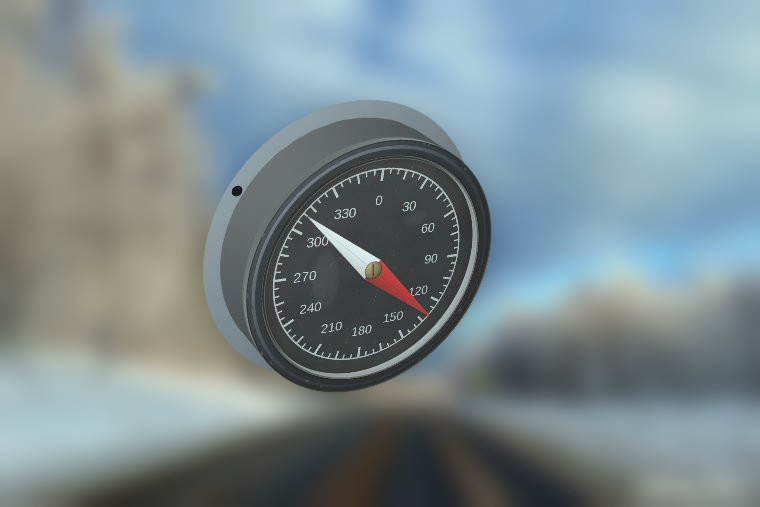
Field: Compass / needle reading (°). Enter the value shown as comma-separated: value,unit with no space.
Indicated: 130,°
